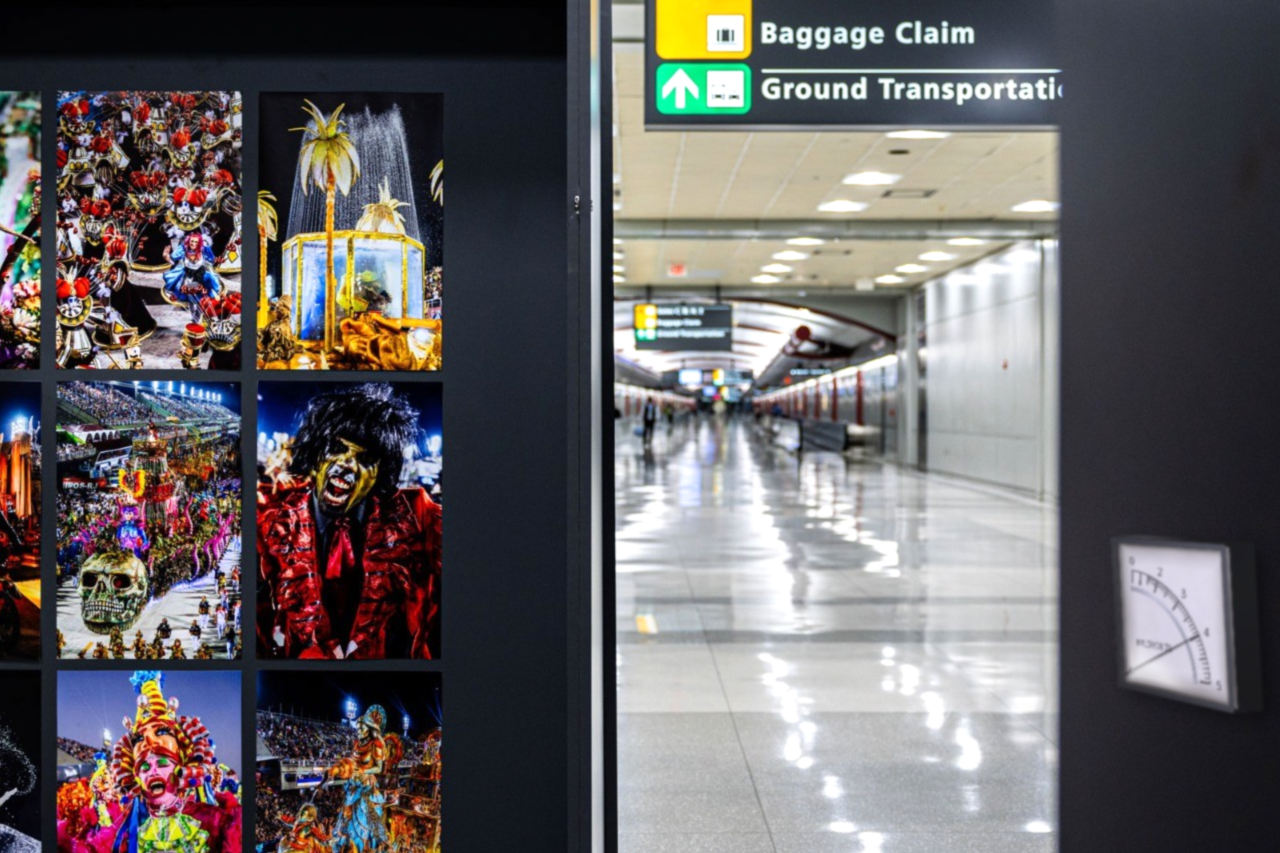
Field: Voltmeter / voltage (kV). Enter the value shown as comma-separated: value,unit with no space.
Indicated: 4,kV
